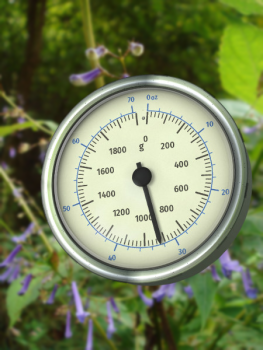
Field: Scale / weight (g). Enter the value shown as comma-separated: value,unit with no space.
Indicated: 920,g
